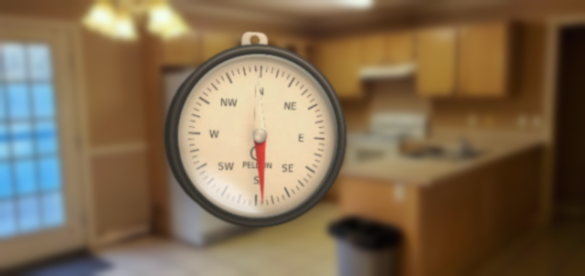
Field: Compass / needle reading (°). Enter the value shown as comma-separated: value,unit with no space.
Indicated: 175,°
